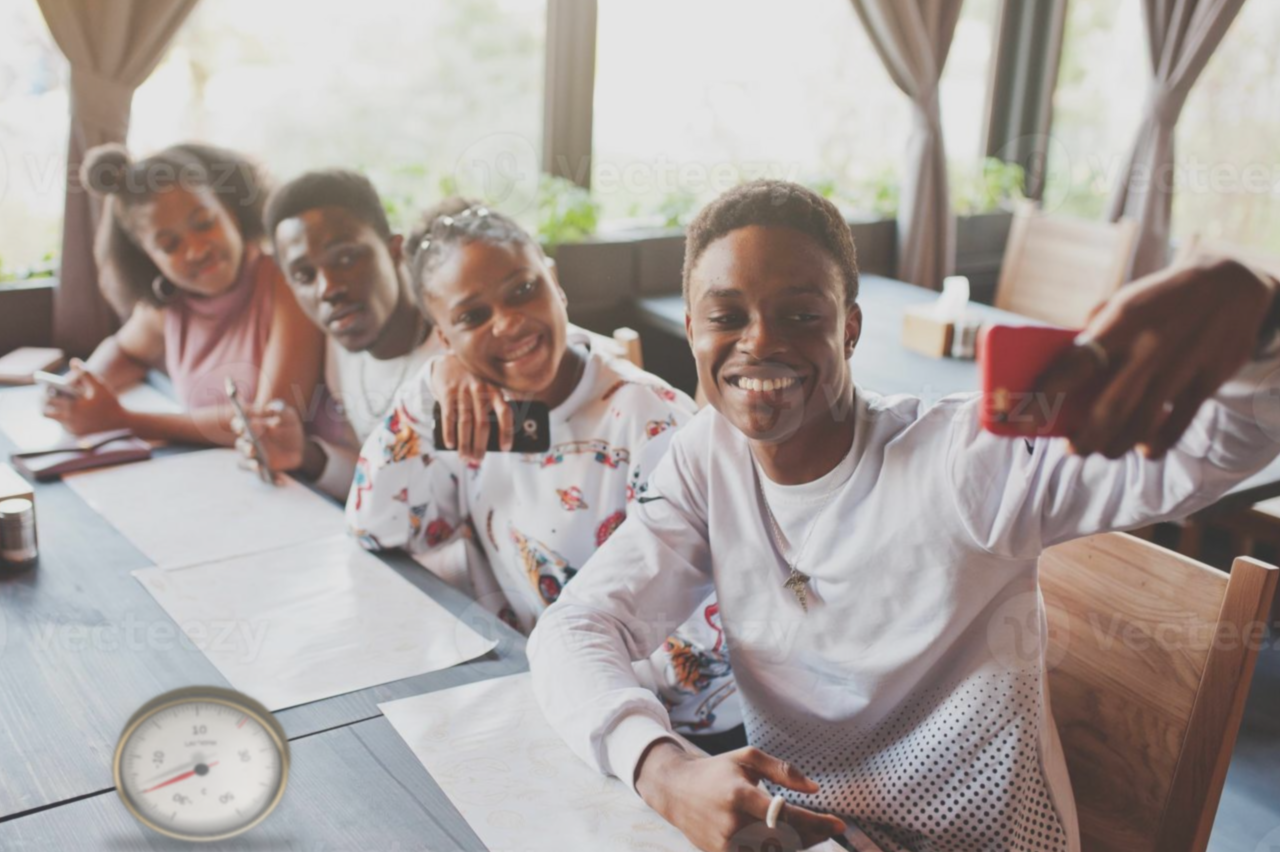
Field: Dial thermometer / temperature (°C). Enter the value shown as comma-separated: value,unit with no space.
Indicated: -20,°C
